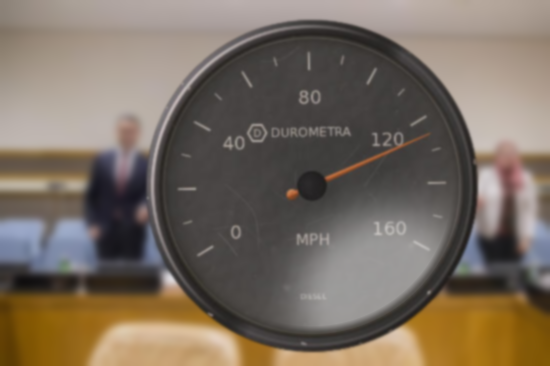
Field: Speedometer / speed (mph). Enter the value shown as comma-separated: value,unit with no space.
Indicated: 125,mph
